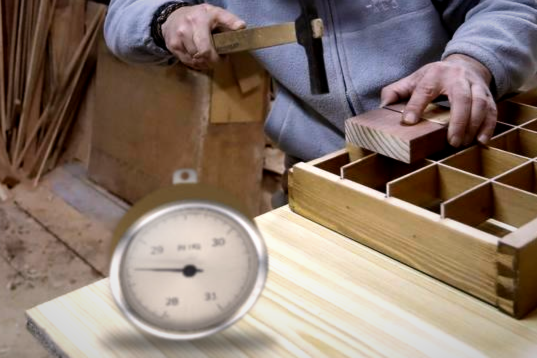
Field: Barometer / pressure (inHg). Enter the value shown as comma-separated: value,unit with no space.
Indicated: 28.7,inHg
